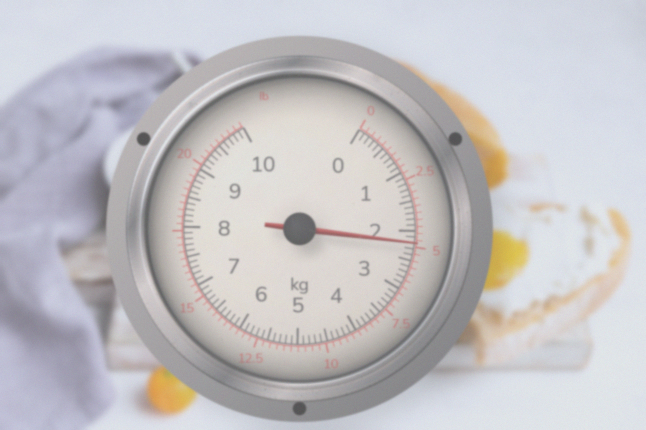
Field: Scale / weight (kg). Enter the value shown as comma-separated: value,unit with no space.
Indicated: 2.2,kg
